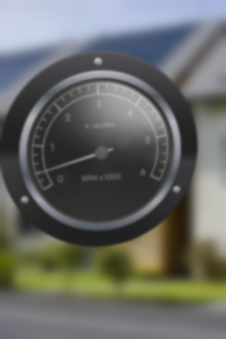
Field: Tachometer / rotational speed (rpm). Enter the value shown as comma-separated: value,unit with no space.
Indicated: 400,rpm
